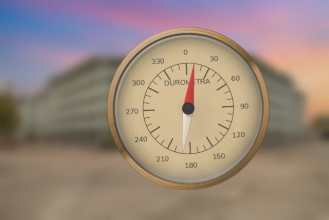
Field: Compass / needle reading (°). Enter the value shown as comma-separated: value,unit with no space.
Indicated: 10,°
